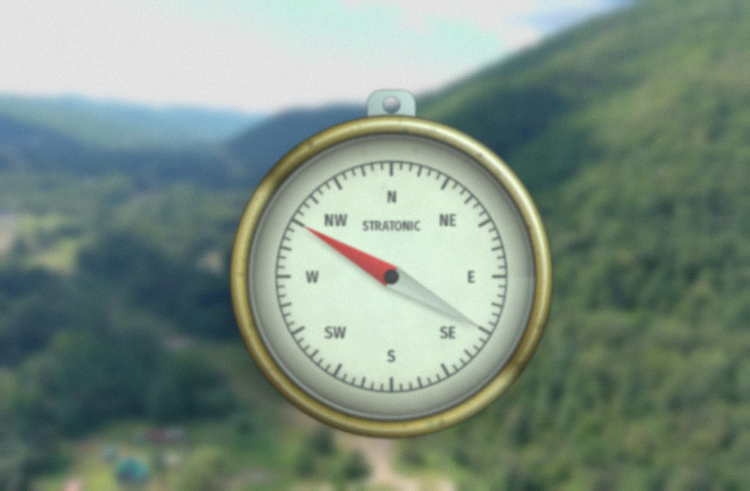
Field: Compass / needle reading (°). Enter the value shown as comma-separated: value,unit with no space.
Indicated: 300,°
